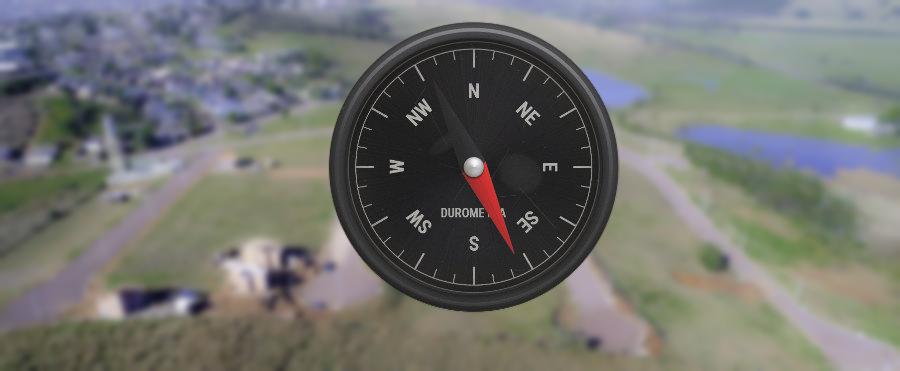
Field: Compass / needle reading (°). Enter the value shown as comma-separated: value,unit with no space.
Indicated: 155,°
